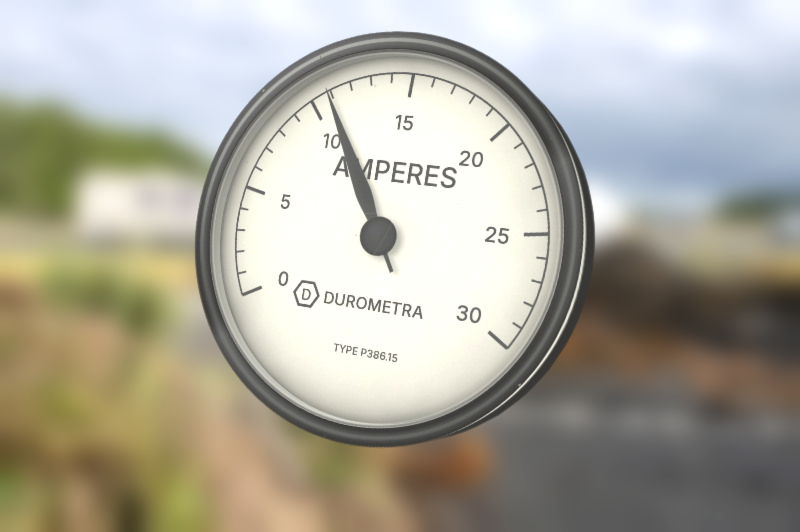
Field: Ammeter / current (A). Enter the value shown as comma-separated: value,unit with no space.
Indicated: 11,A
